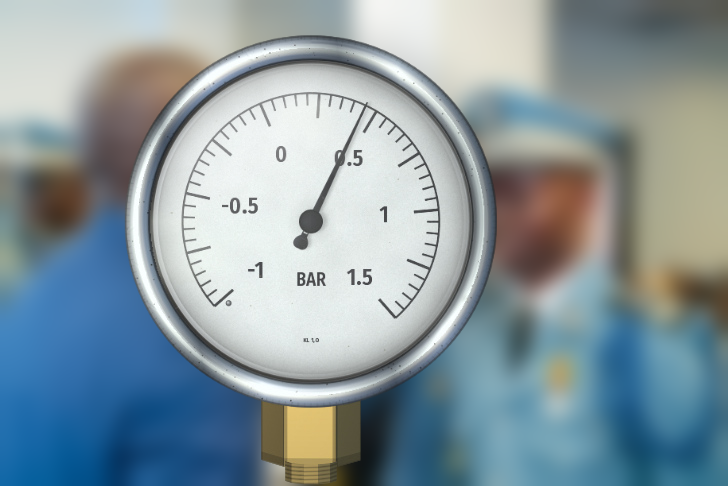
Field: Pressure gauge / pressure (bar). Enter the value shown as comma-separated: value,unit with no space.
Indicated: 0.45,bar
